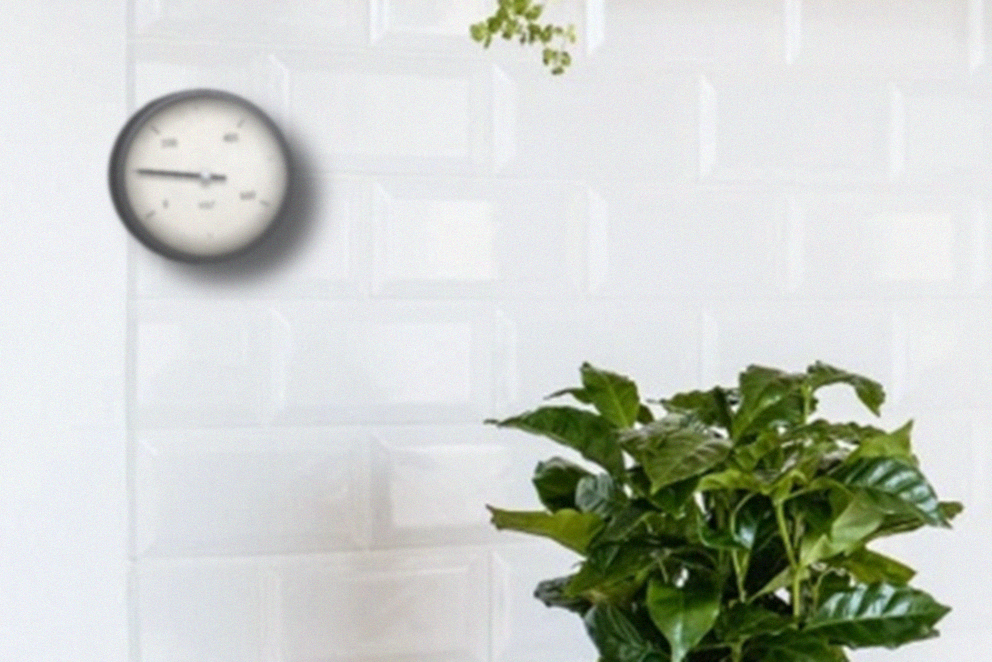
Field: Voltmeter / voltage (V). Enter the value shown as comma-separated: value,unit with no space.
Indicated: 100,V
